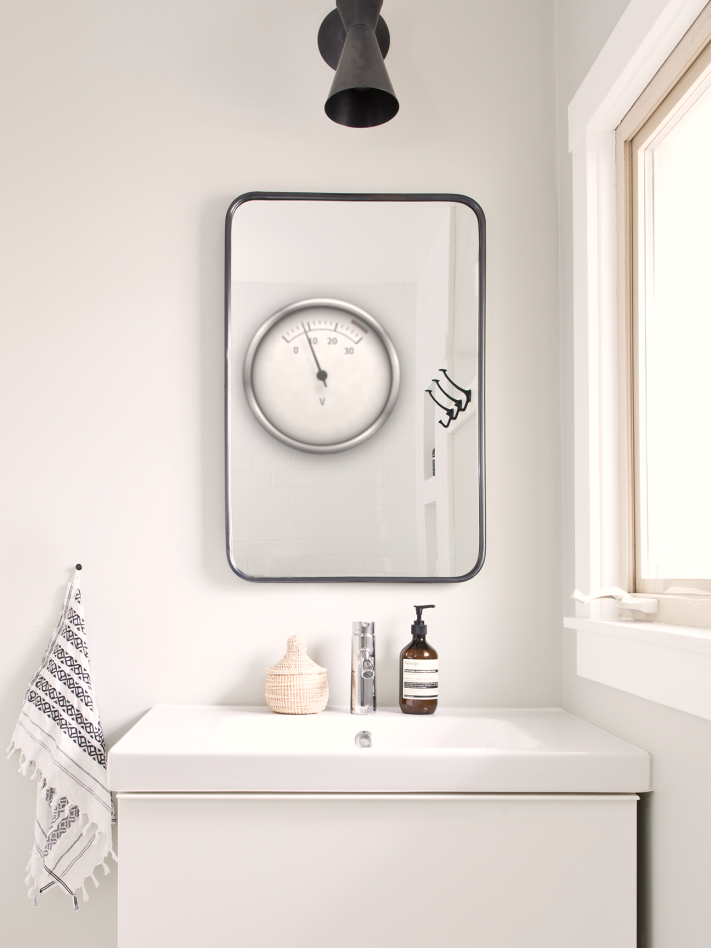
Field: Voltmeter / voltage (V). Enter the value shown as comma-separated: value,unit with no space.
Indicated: 8,V
